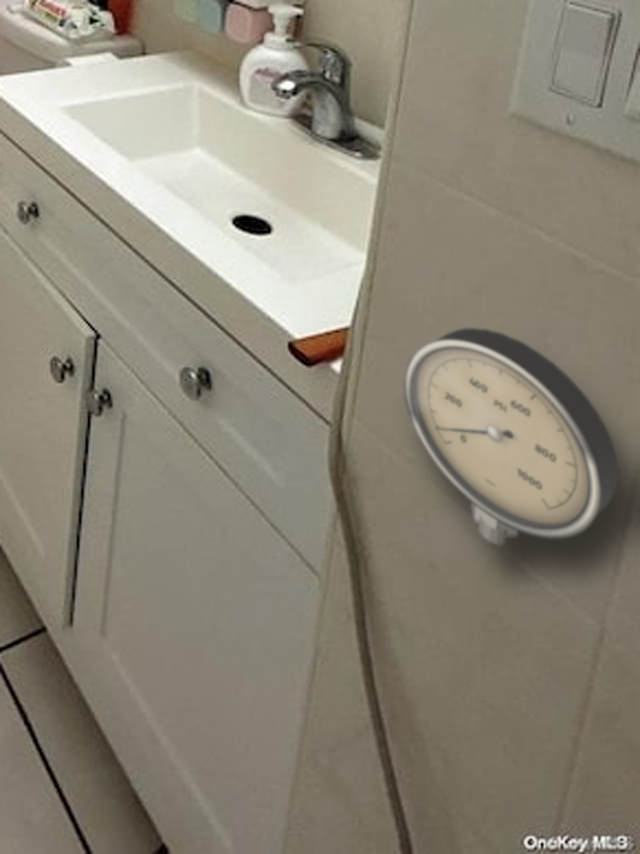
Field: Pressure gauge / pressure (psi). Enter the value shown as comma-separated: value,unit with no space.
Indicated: 50,psi
